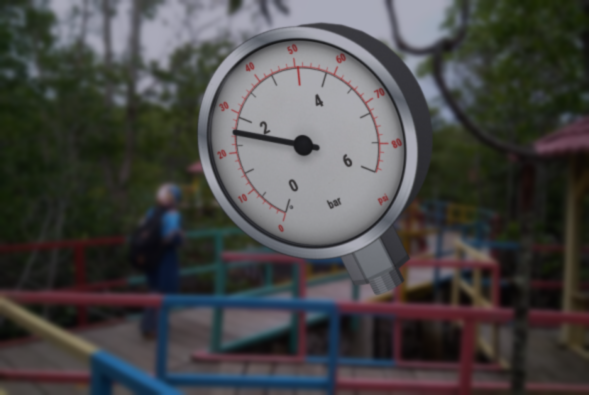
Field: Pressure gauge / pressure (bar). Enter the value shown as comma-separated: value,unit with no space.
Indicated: 1.75,bar
